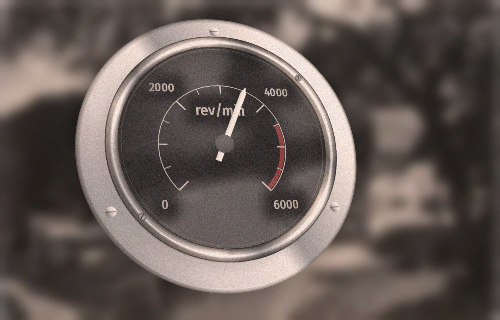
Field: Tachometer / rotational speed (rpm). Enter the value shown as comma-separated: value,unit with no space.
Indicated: 3500,rpm
